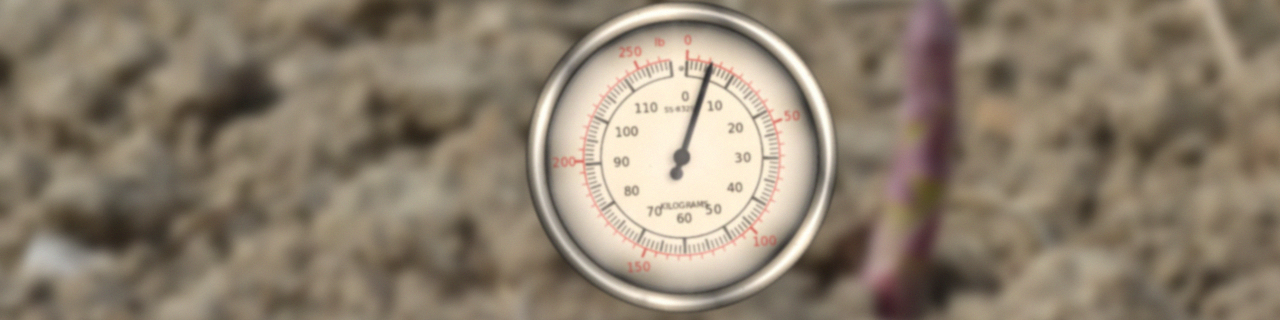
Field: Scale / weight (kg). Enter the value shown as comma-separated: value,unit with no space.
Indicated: 5,kg
